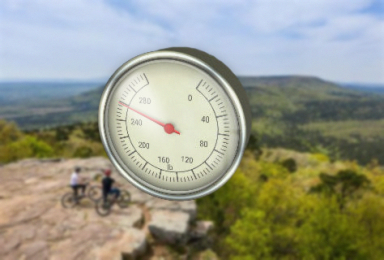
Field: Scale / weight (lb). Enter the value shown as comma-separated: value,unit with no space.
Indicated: 260,lb
